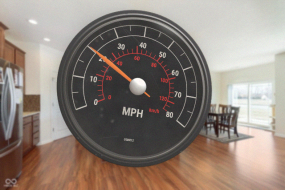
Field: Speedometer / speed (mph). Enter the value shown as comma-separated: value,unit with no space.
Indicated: 20,mph
